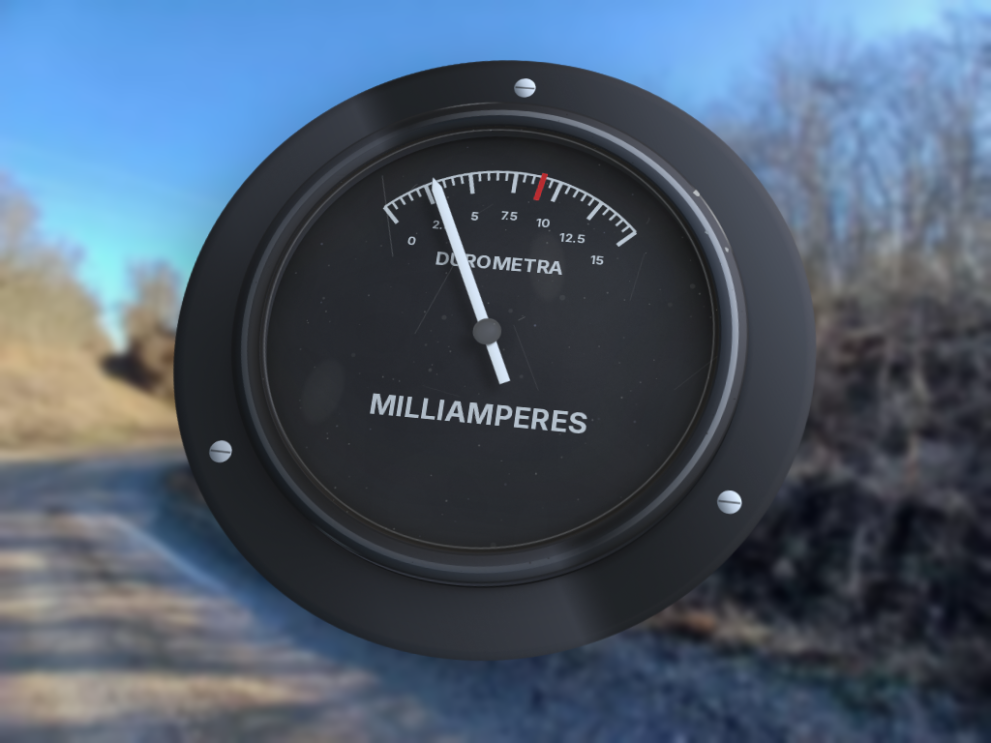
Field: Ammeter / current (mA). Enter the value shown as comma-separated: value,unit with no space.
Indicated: 3,mA
